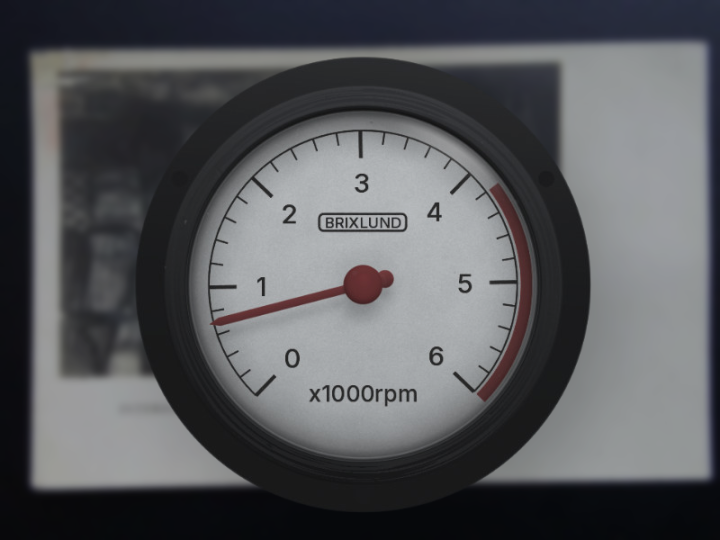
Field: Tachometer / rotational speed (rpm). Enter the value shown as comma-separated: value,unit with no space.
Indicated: 700,rpm
